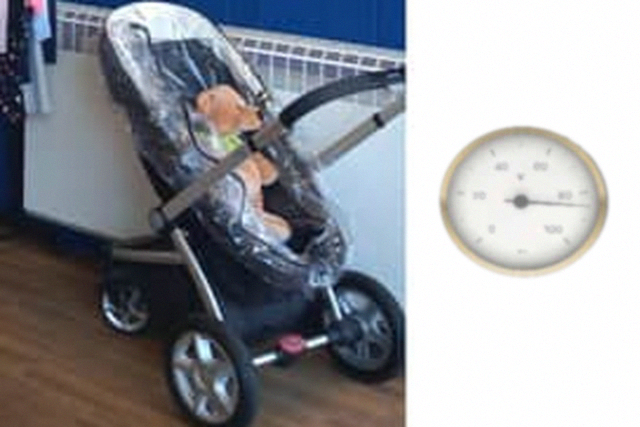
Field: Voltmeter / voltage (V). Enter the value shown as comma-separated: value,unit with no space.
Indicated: 85,V
